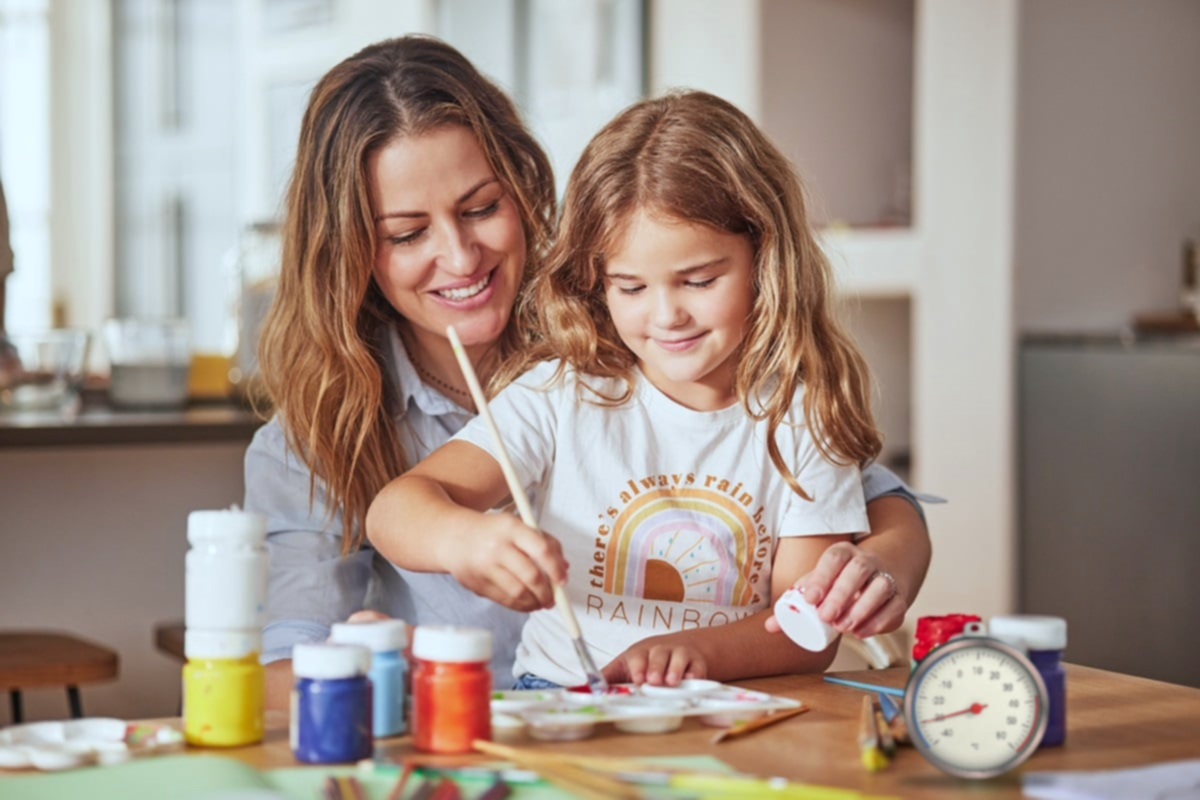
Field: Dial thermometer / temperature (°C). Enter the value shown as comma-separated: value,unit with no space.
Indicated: -30,°C
